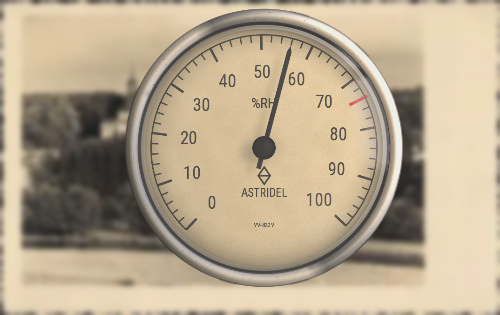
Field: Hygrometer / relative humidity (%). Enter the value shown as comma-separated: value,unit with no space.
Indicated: 56,%
